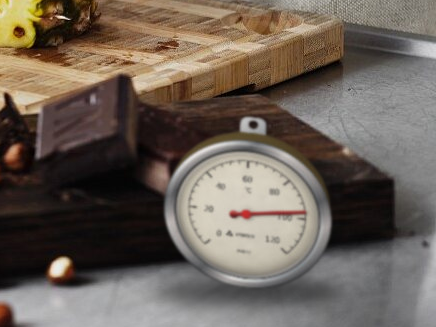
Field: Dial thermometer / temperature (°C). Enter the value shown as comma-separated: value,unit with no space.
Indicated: 96,°C
